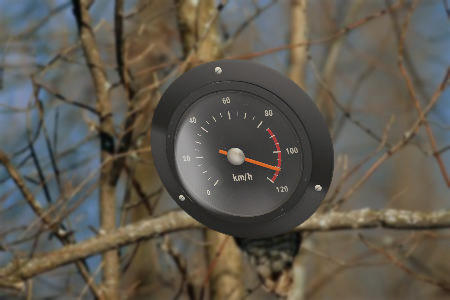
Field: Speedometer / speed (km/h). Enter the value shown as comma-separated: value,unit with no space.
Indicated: 110,km/h
